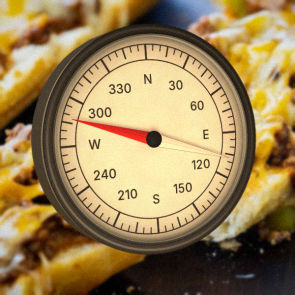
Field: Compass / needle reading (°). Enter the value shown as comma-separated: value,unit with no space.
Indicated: 287.5,°
